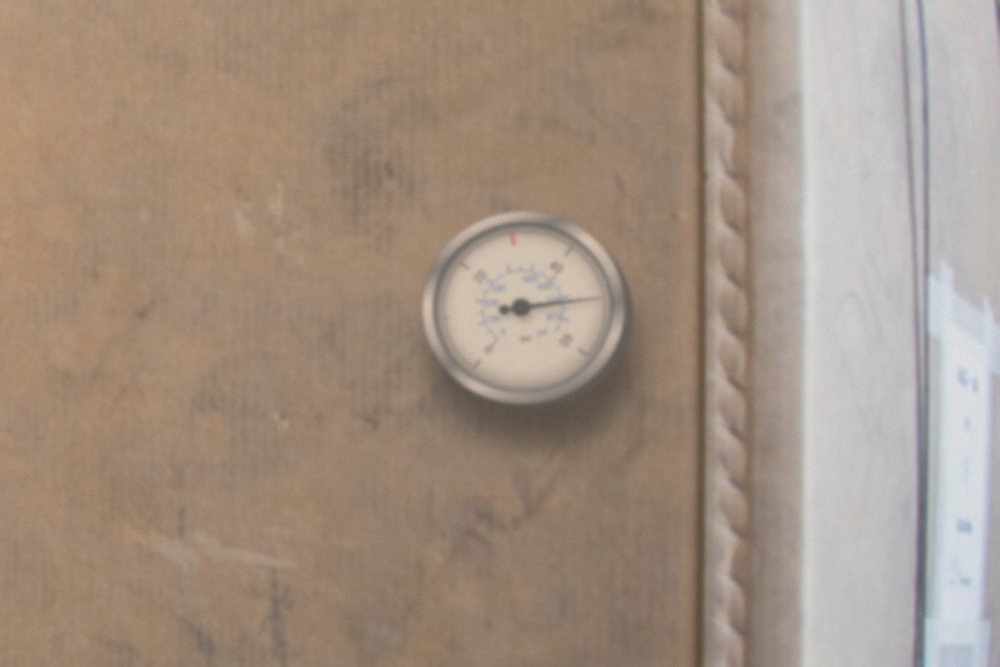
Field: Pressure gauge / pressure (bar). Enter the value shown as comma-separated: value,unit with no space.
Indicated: 50,bar
